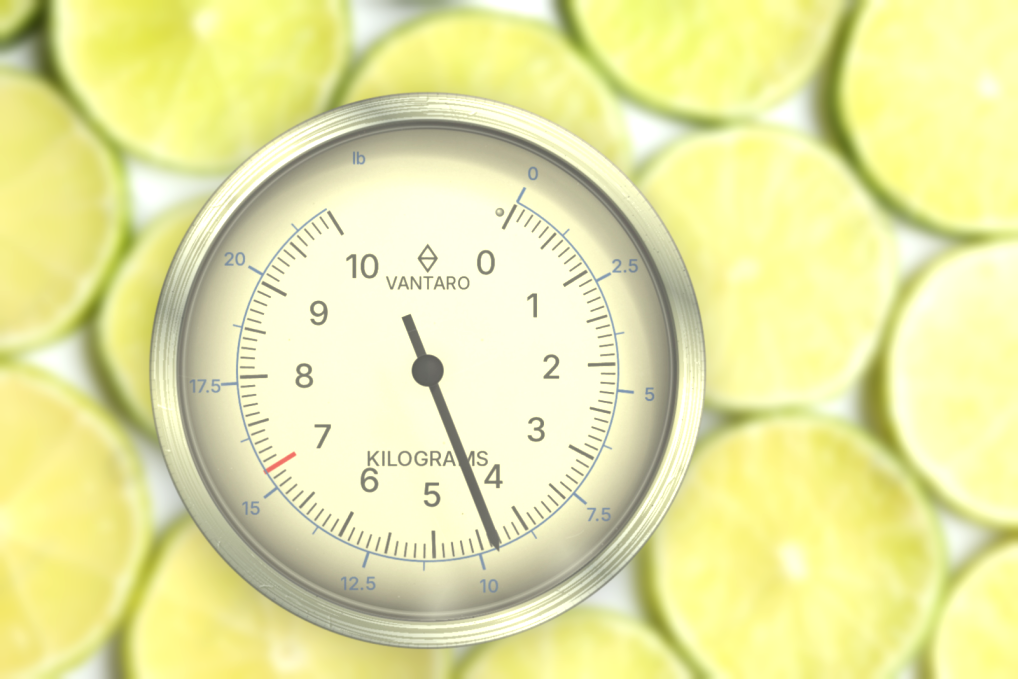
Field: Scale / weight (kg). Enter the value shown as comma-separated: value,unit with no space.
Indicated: 4.35,kg
